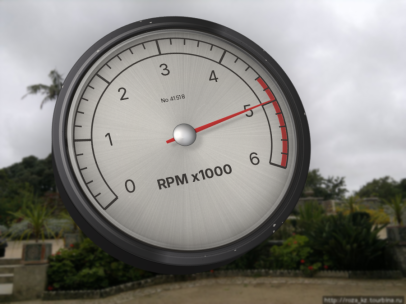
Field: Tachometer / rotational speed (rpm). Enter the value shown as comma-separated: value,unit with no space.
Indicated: 5000,rpm
